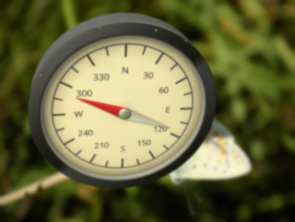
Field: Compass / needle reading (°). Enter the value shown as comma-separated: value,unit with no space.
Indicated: 292.5,°
